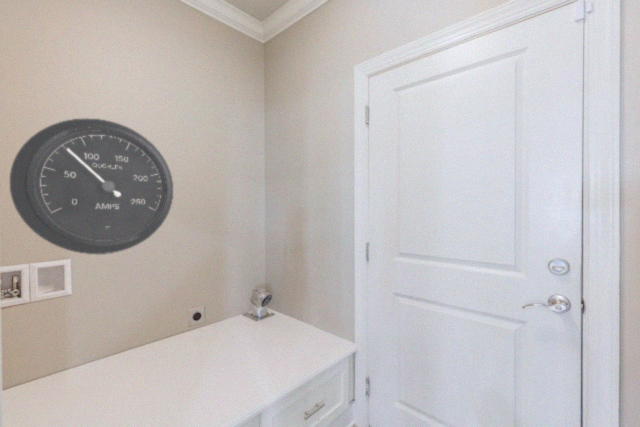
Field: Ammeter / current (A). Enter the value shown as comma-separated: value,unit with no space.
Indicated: 80,A
